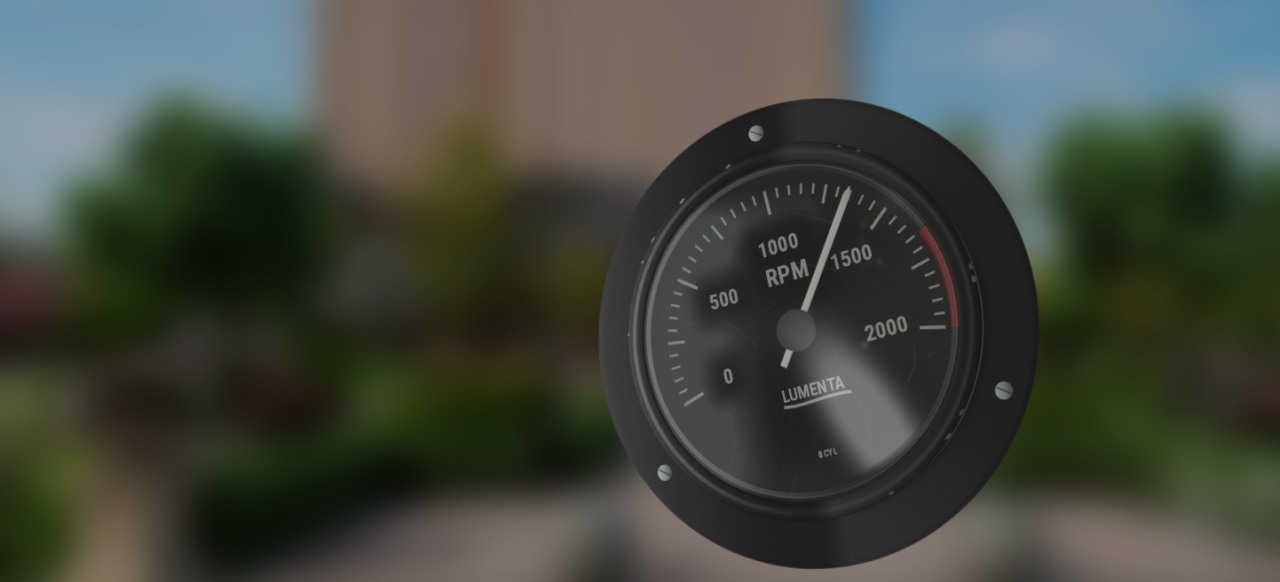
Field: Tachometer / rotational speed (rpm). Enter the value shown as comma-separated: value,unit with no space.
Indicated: 1350,rpm
